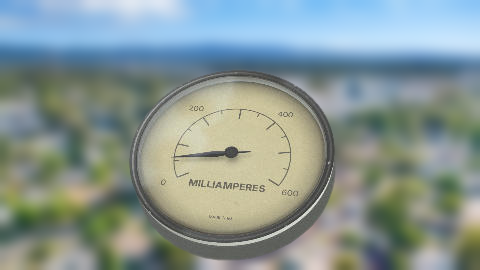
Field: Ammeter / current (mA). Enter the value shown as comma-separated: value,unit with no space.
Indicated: 50,mA
